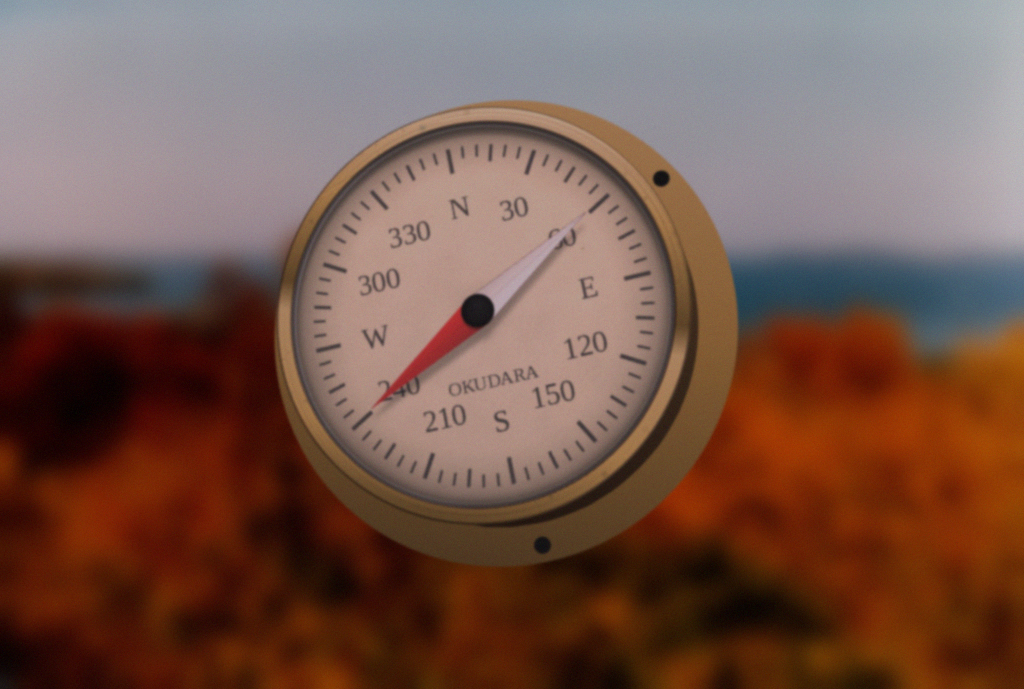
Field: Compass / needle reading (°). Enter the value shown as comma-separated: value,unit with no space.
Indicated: 240,°
